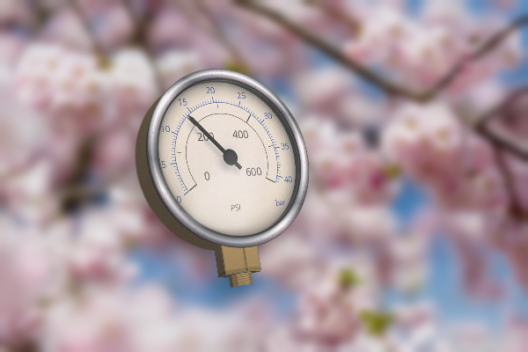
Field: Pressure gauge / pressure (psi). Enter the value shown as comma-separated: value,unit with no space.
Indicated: 200,psi
